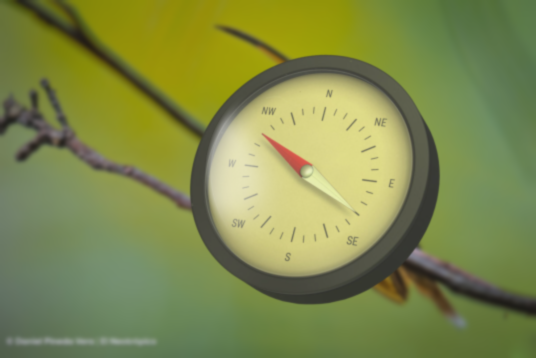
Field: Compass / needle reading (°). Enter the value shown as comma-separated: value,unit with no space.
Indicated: 300,°
